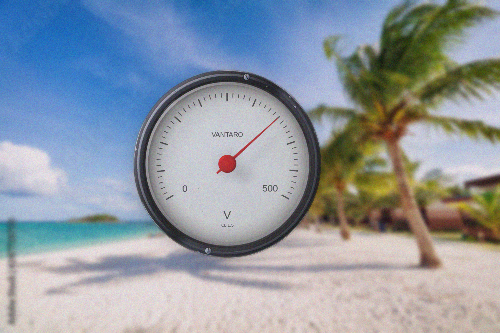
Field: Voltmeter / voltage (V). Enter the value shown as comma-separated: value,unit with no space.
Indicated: 350,V
